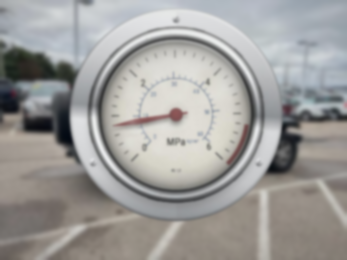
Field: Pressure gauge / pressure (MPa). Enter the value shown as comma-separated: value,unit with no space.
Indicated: 0.8,MPa
